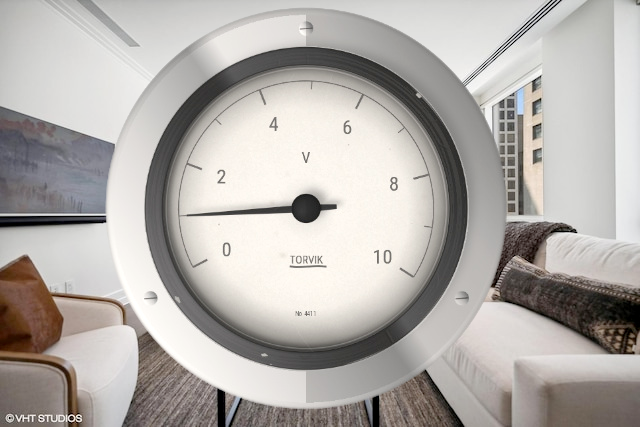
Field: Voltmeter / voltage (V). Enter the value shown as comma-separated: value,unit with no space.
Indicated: 1,V
